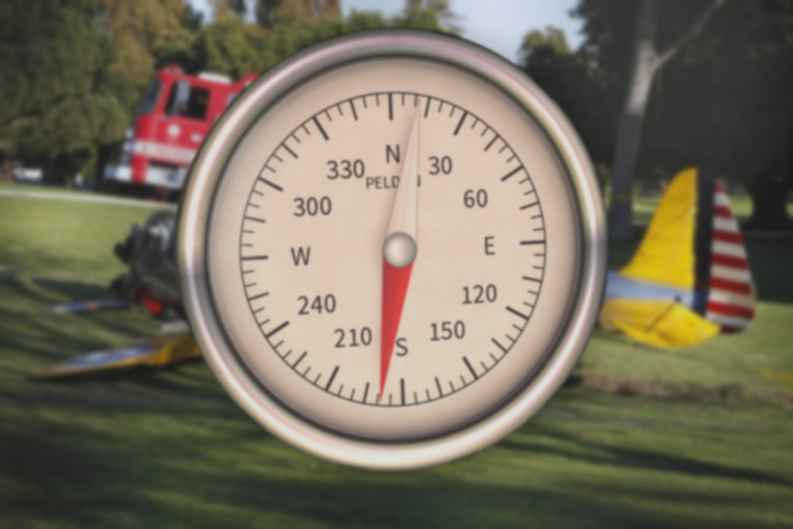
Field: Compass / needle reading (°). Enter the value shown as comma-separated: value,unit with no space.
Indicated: 190,°
